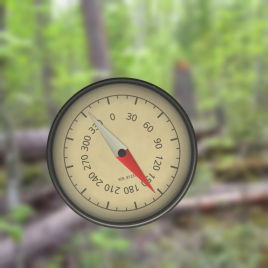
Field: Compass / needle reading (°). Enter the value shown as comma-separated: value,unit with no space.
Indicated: 155,°
